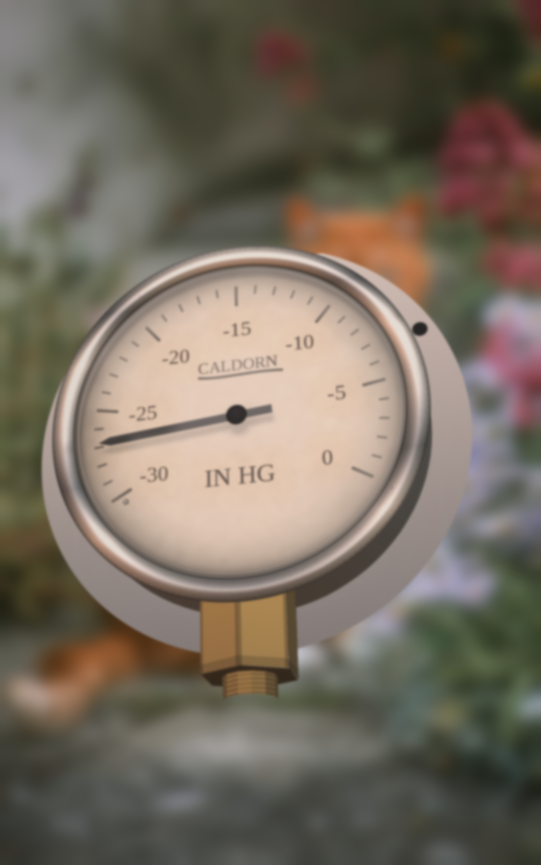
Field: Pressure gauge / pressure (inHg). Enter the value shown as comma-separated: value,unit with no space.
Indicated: -27,inHg
